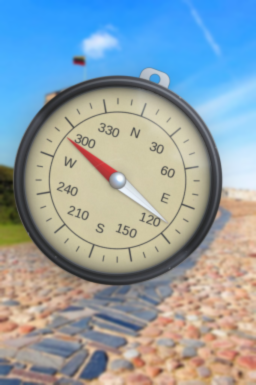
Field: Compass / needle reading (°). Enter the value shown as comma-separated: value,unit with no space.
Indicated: 290,°
